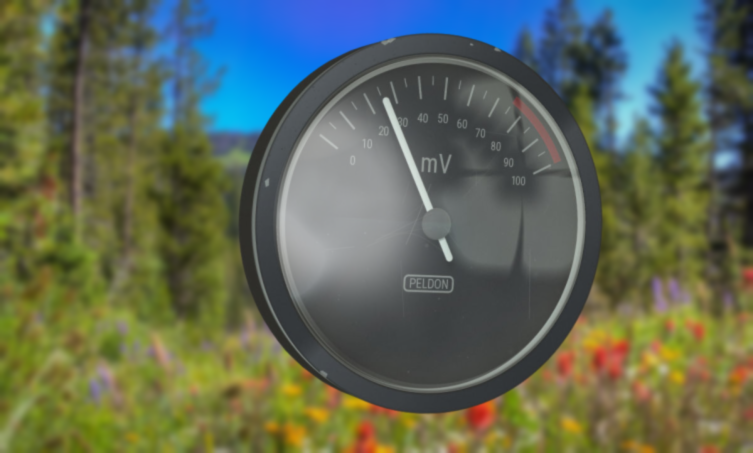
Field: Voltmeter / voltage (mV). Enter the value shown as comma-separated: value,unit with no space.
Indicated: 25,mV
